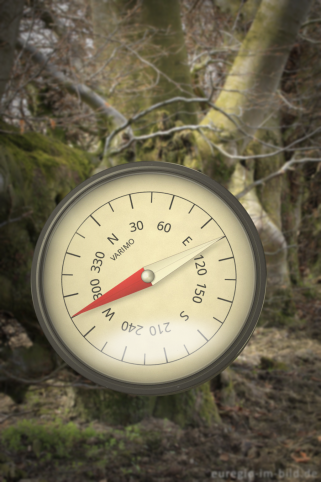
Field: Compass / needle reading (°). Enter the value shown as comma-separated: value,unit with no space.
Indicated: 285,°
